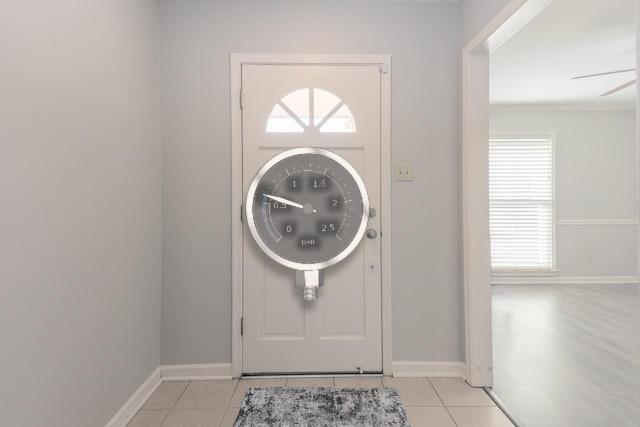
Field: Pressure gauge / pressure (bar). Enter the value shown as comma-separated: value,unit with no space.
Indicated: 0.6,bar
